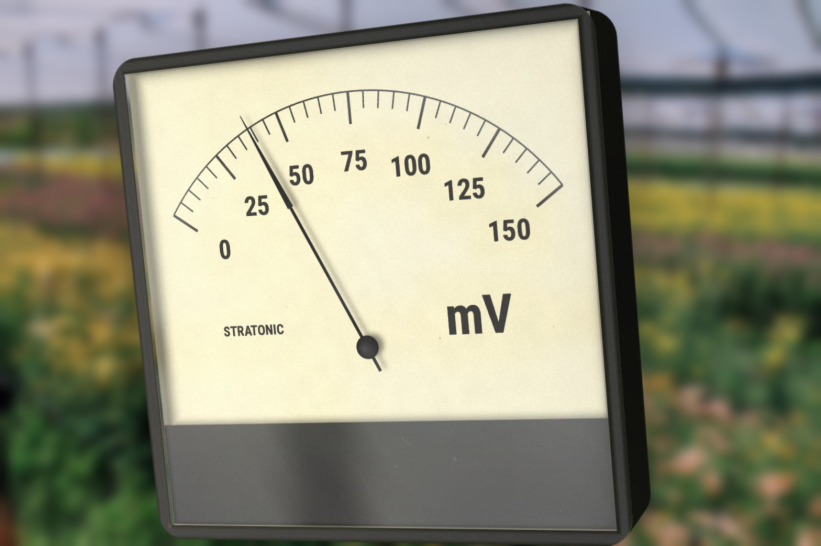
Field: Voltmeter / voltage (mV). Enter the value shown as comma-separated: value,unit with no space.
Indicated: 40,mV
